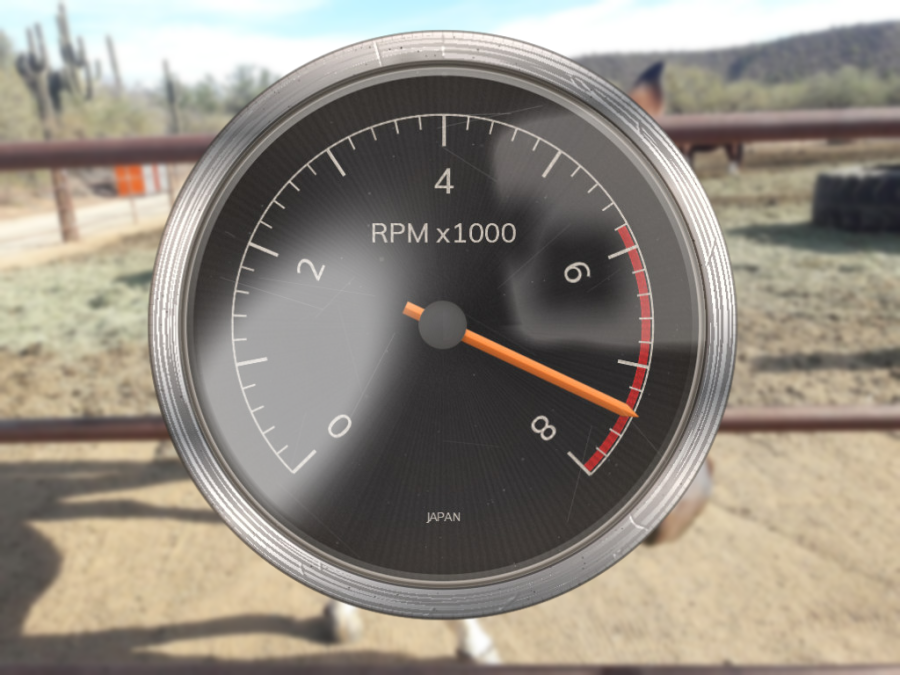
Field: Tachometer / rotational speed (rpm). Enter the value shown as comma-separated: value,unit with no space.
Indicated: 7400,rpm
